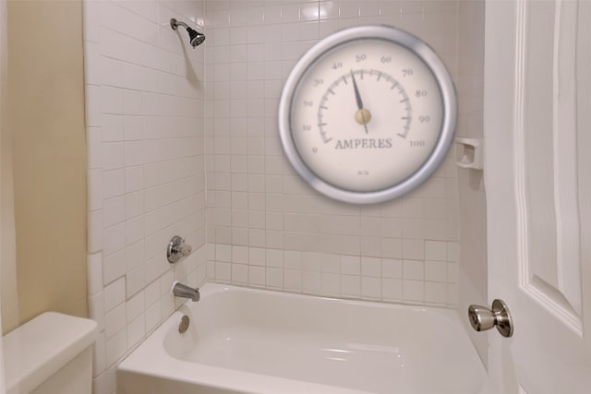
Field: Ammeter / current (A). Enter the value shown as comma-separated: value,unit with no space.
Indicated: 45,A
